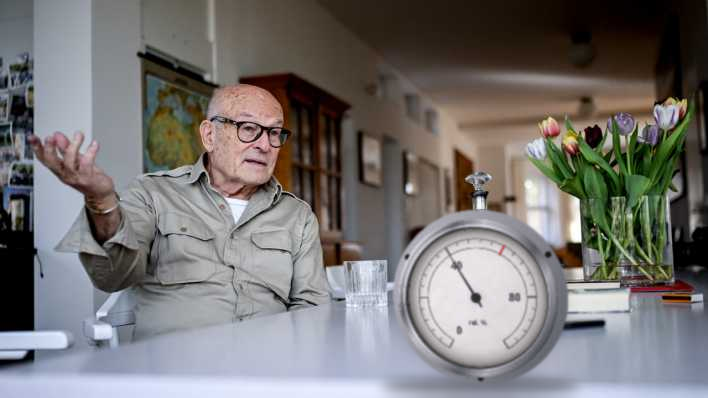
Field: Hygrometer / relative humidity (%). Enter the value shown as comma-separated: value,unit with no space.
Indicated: 40,%
